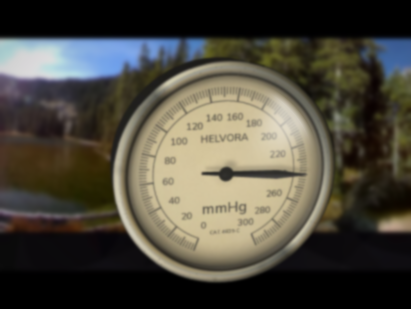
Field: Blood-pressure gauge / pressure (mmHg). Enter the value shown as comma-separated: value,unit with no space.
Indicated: 240,mmHg
